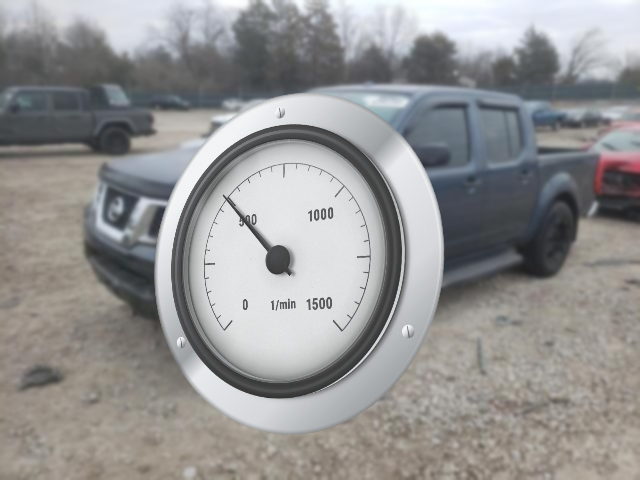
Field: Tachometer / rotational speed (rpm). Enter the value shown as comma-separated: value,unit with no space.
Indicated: 500,rpm
